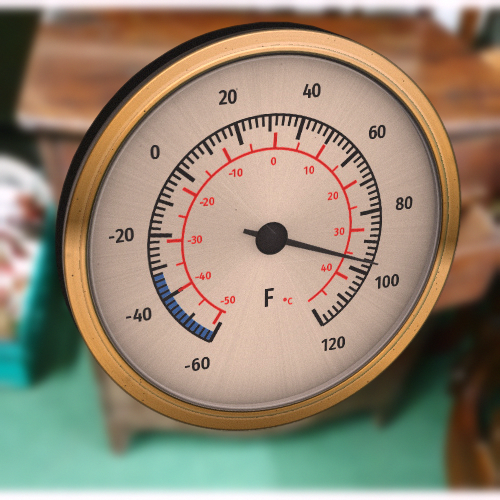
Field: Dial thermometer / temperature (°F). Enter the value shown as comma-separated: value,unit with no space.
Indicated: 96,°F
